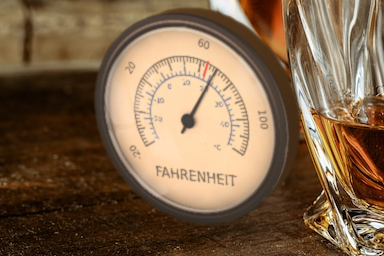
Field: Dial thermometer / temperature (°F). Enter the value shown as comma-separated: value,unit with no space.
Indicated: 70,°F
